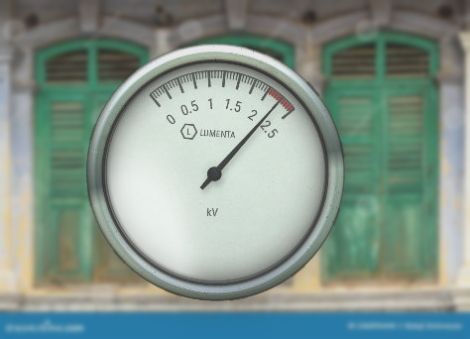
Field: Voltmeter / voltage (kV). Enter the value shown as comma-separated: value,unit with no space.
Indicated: 2.25,kV
